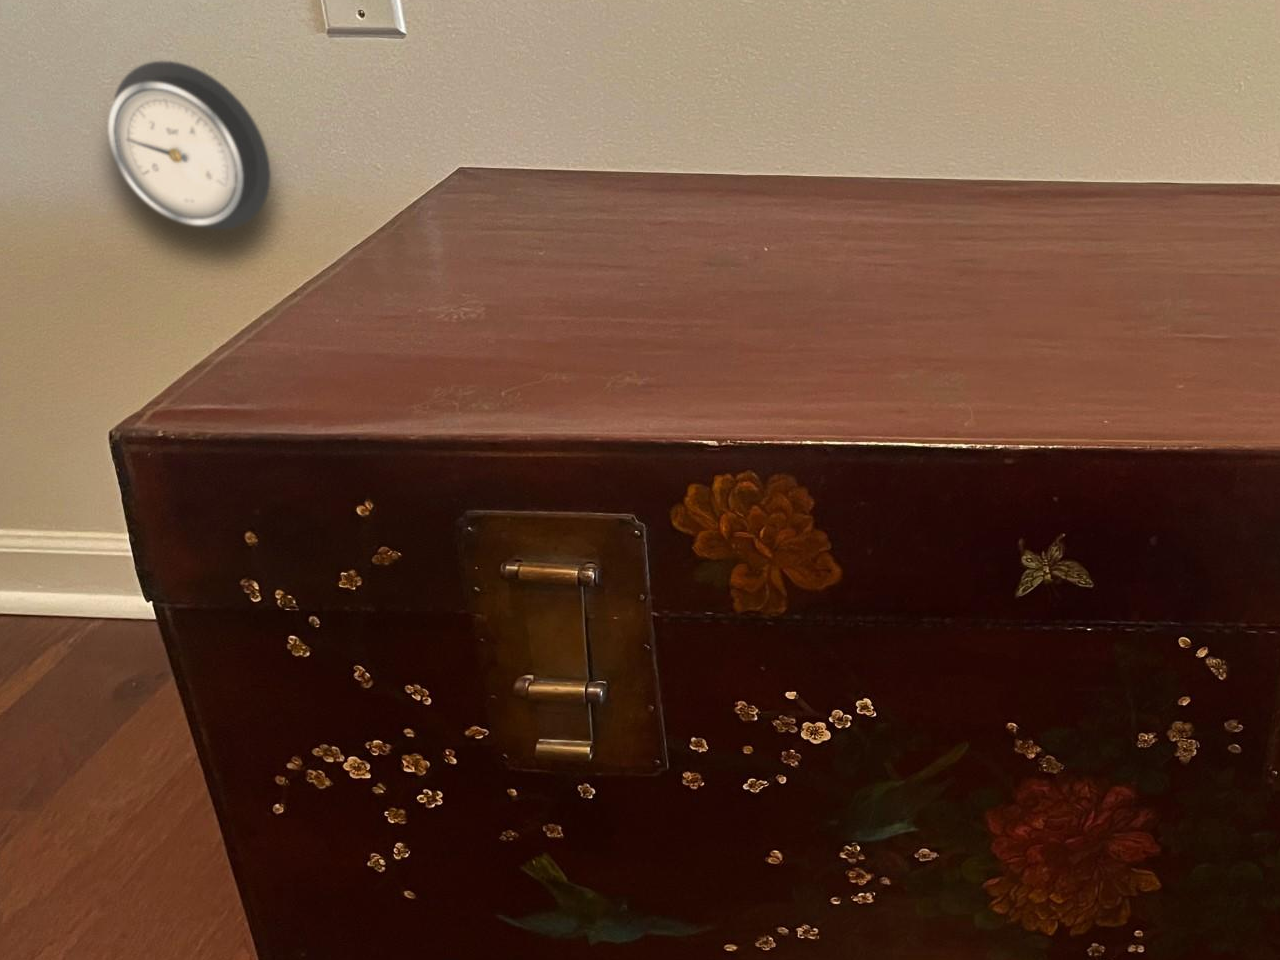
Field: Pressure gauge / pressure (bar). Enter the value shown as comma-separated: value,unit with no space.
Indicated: 1,bar
